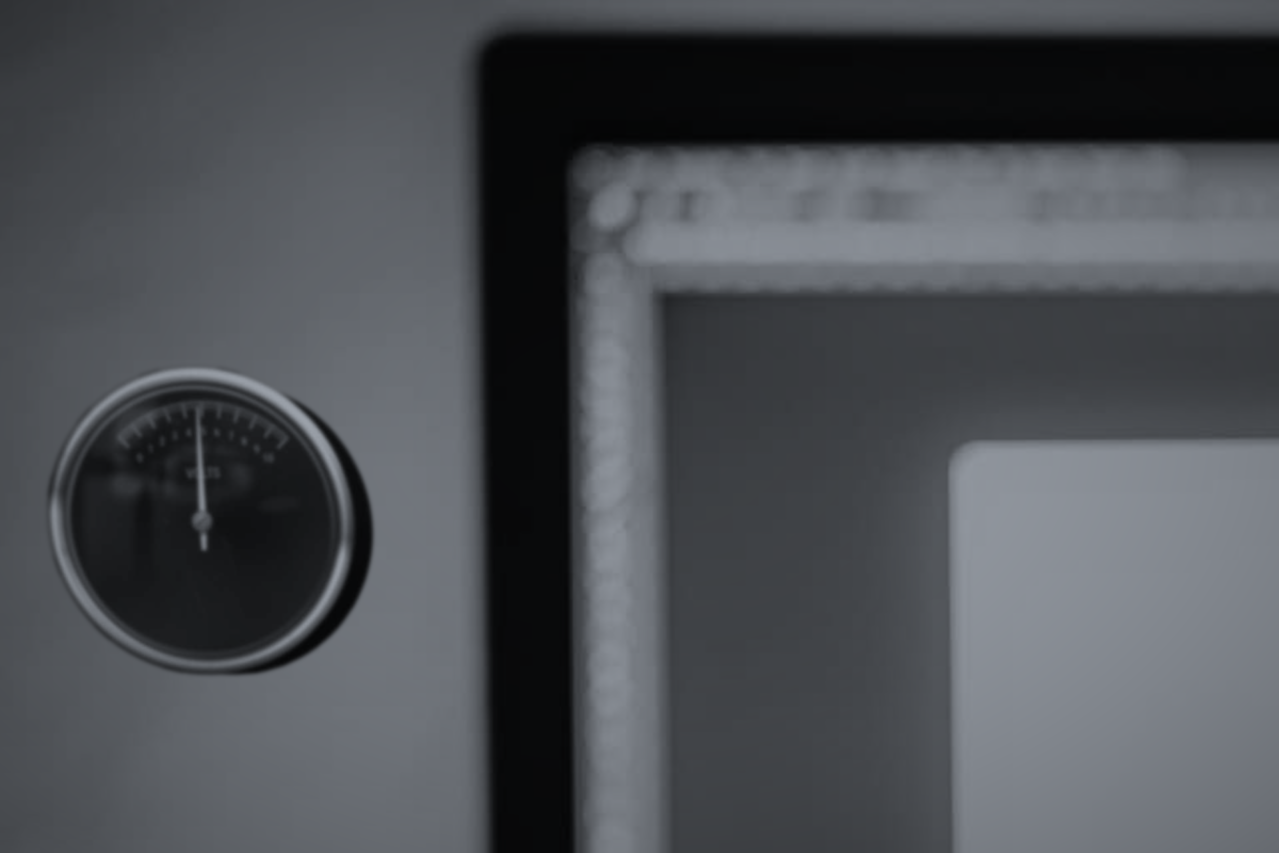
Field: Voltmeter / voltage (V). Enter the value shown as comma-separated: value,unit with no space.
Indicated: 5,V
